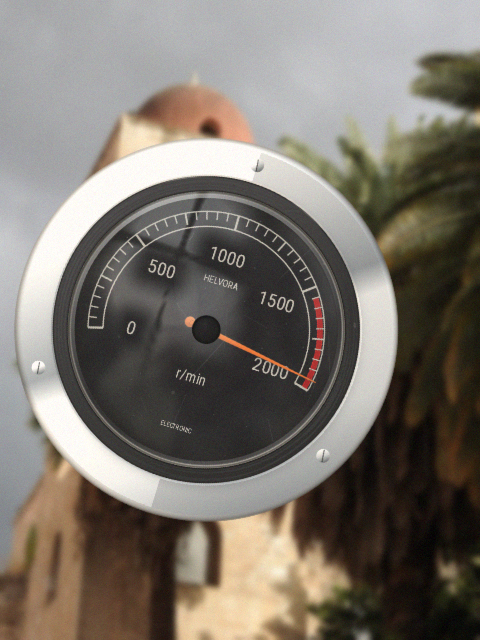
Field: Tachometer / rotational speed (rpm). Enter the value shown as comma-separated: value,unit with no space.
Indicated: 1950,rpm
